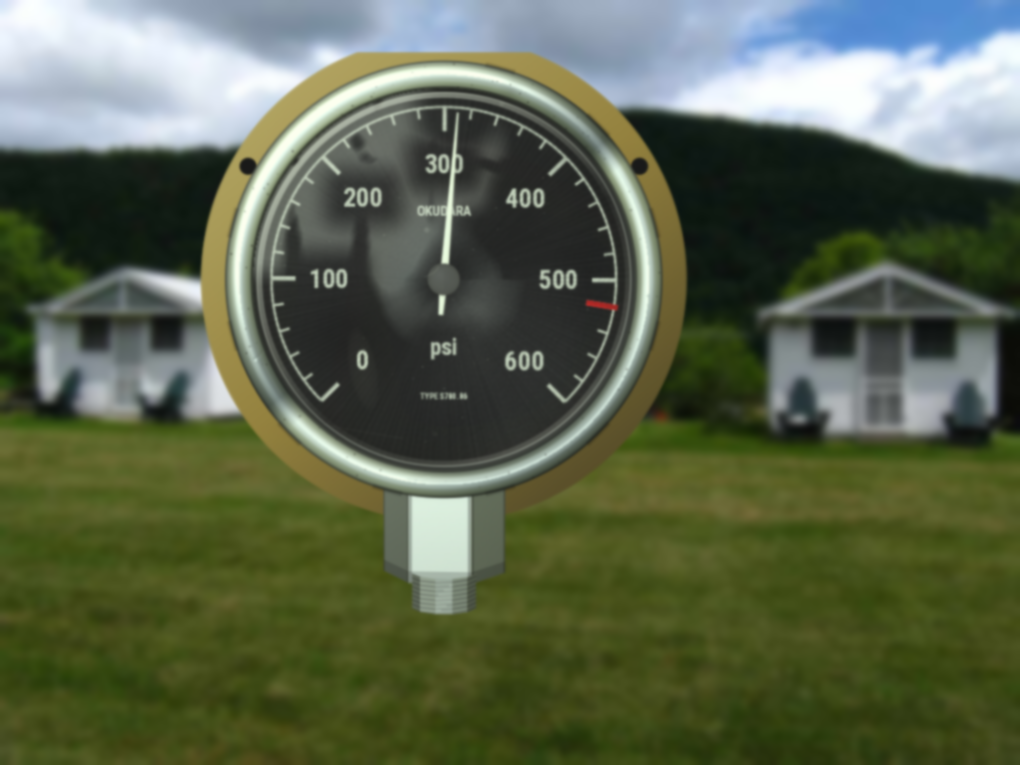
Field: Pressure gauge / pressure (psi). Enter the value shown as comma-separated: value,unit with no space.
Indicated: 310,psi
